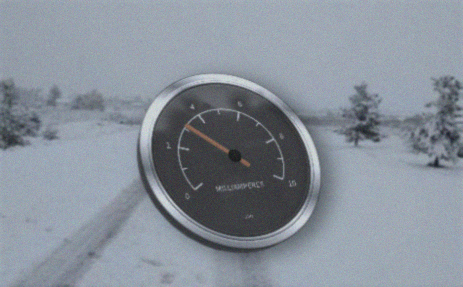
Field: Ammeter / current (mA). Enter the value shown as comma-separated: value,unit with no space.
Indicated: 3,mA
